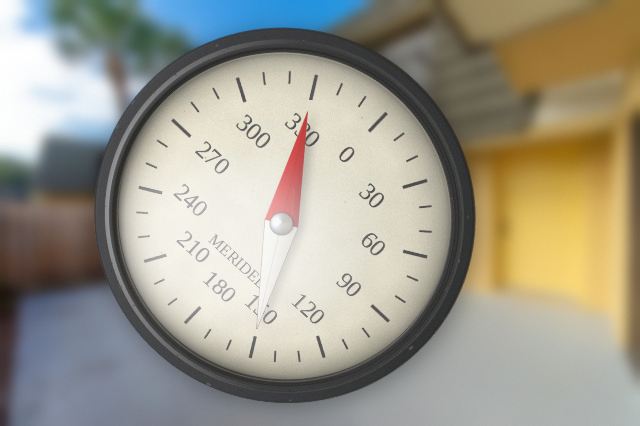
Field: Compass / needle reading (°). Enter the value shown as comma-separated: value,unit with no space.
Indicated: 330,°
